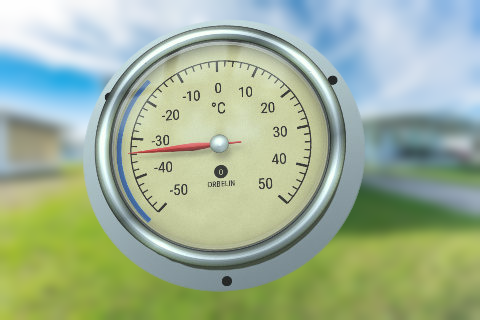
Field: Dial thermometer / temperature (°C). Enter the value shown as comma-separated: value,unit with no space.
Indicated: -34,°C
